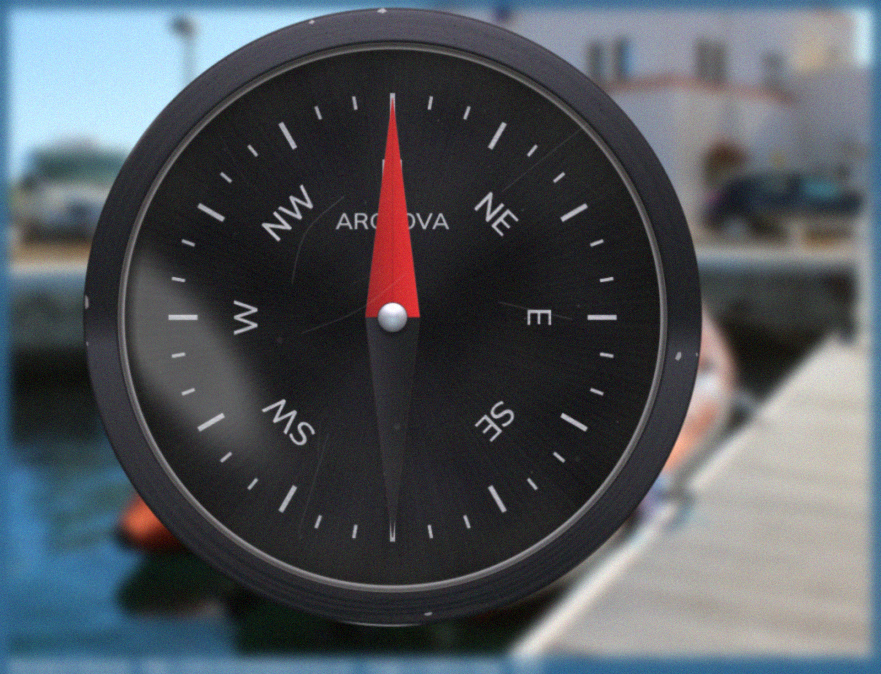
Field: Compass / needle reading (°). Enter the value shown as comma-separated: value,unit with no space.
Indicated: 0,°
